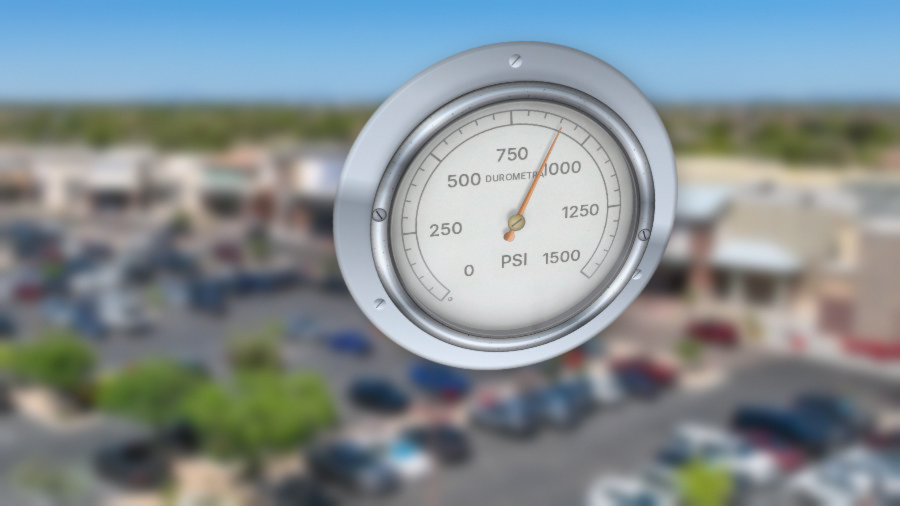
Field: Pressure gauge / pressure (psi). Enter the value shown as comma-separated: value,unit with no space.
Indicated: 900,psi
